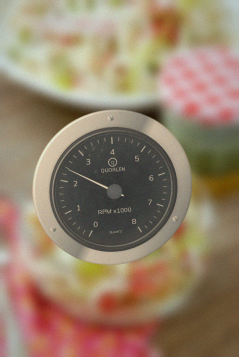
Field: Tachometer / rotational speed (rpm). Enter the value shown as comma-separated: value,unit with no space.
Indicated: 2400,rpm
